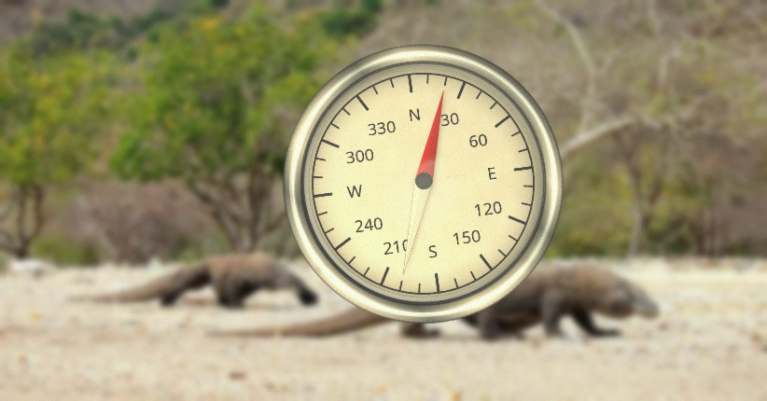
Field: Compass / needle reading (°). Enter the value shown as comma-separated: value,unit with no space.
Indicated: 20,°
